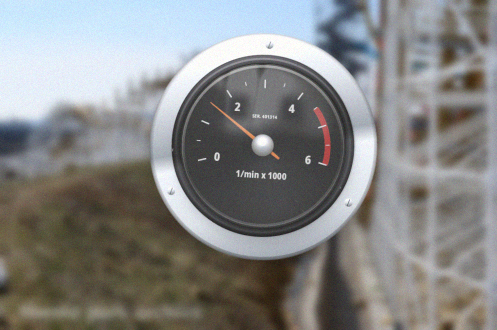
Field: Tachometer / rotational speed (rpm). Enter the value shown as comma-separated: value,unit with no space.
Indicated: 1500,rpm
